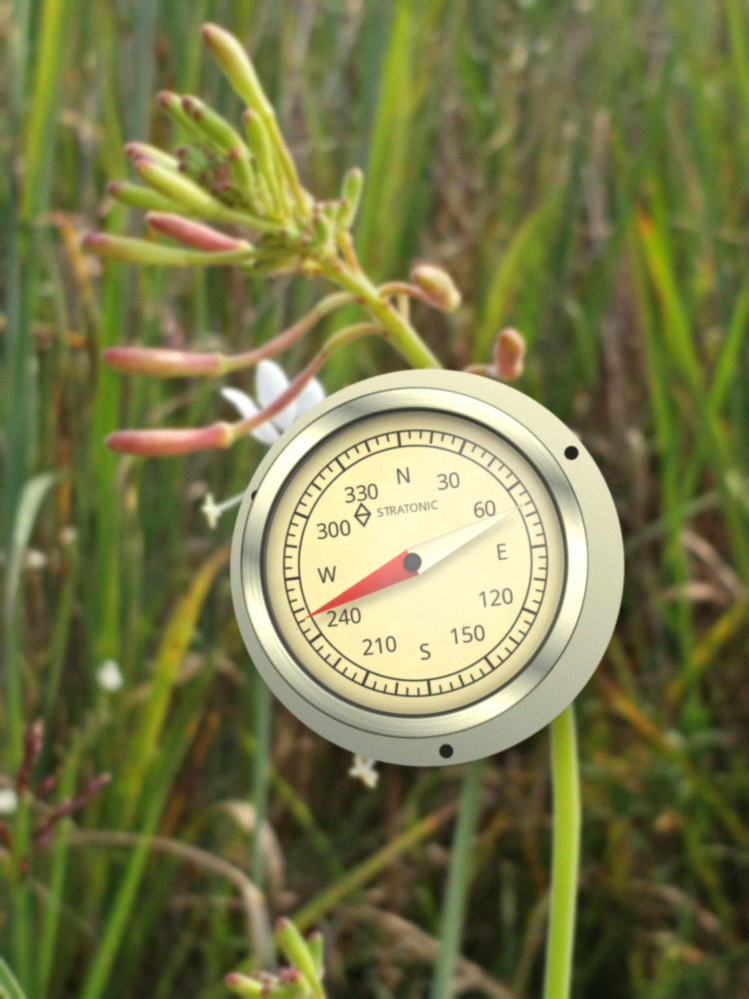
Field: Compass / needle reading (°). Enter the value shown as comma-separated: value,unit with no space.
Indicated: 250,°
